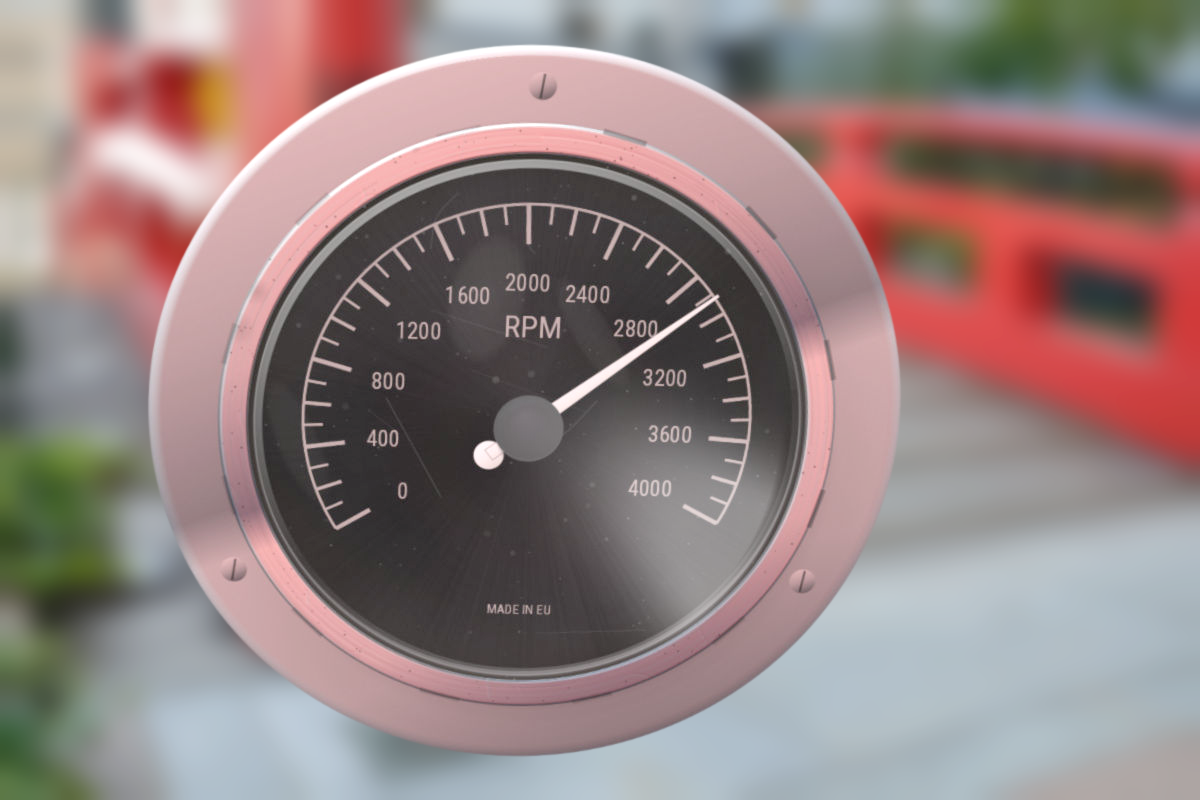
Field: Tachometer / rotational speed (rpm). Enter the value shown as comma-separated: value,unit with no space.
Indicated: 2900,rpm
